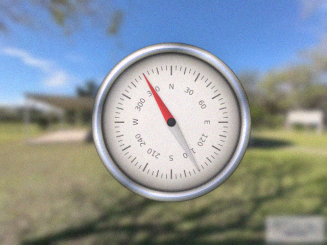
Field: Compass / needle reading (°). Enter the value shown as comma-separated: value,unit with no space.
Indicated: 330,°
